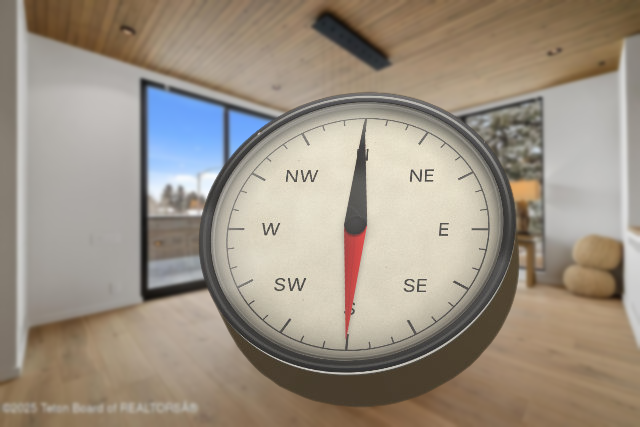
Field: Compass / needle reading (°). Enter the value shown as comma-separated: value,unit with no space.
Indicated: 180,°
